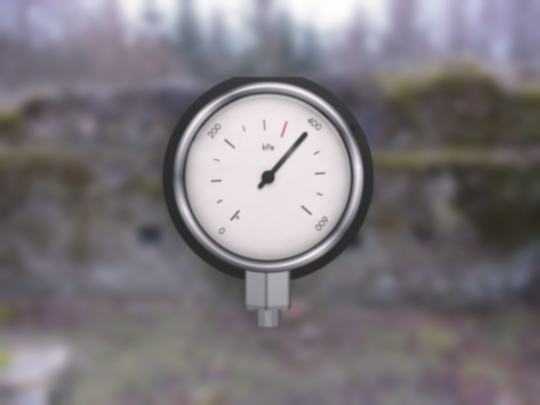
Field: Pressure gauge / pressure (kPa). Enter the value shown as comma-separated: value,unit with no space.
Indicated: 400,kPa
